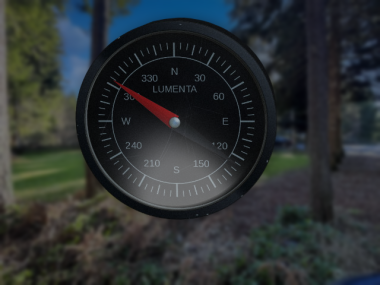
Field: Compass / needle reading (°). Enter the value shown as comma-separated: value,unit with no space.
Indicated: 305,°
